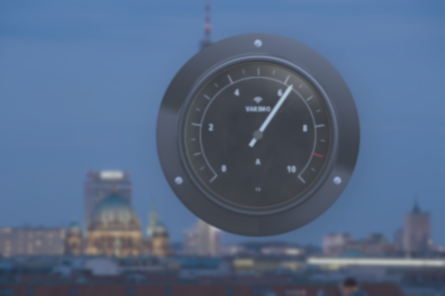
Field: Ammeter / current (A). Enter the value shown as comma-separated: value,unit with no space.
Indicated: 6.25,A
